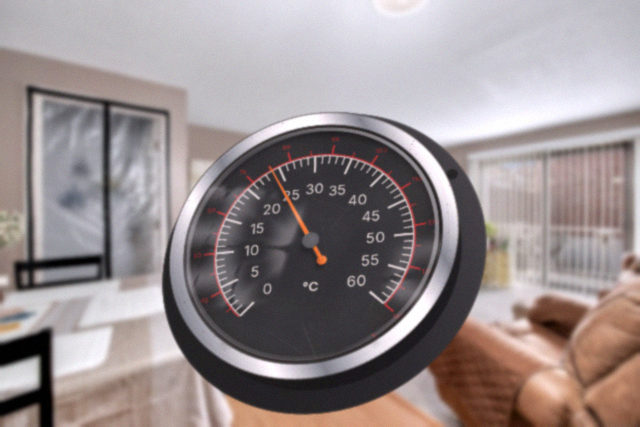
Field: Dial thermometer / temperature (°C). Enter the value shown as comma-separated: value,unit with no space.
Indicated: 24,°C
